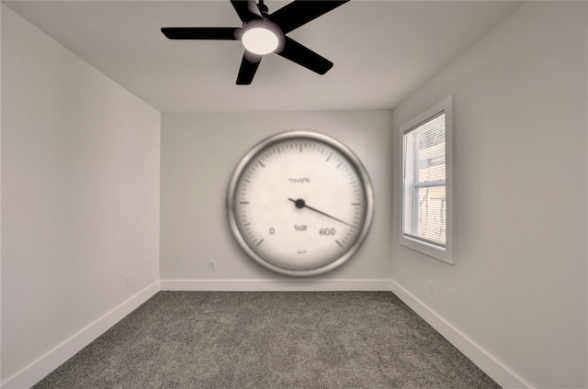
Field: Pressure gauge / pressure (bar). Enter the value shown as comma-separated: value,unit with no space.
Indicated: 550,bar
